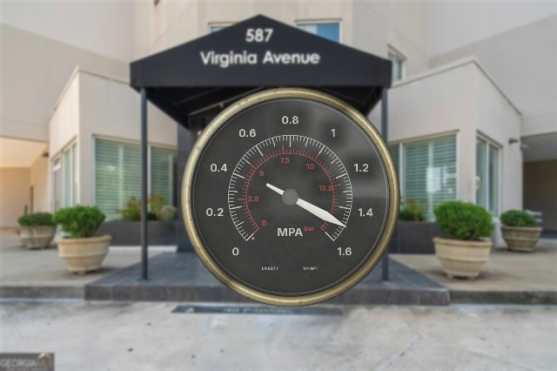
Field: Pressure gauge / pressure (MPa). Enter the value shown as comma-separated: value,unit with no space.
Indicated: 1.5,MPa
